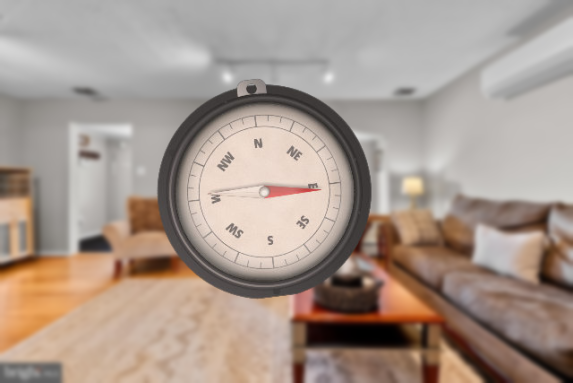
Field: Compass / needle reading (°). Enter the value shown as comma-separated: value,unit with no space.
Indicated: 95,°
